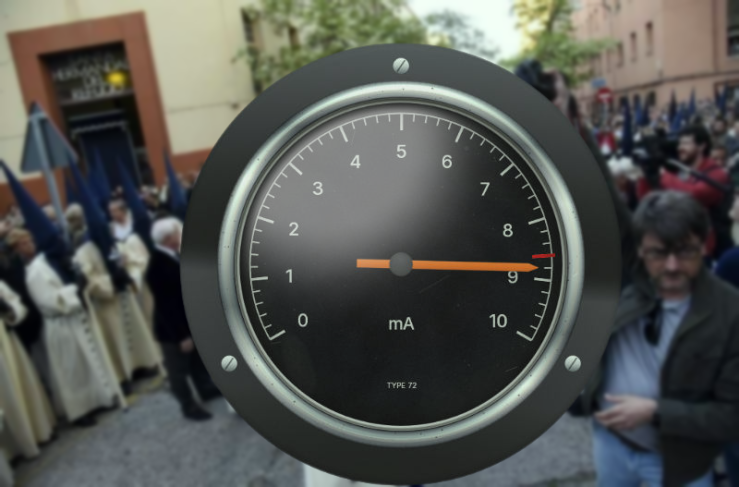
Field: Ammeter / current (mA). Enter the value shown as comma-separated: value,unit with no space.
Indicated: 8.8,mA
